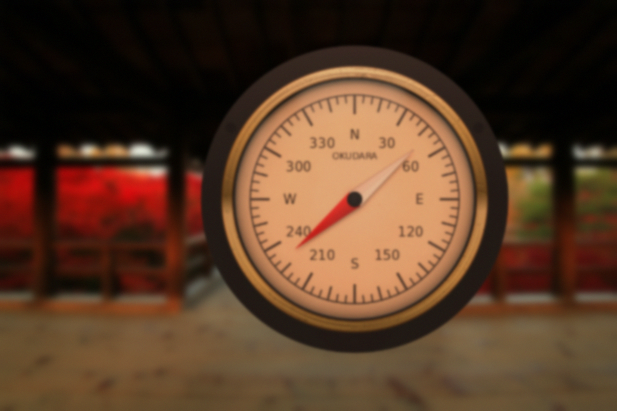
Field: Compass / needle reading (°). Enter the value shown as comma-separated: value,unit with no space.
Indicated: 230,°
